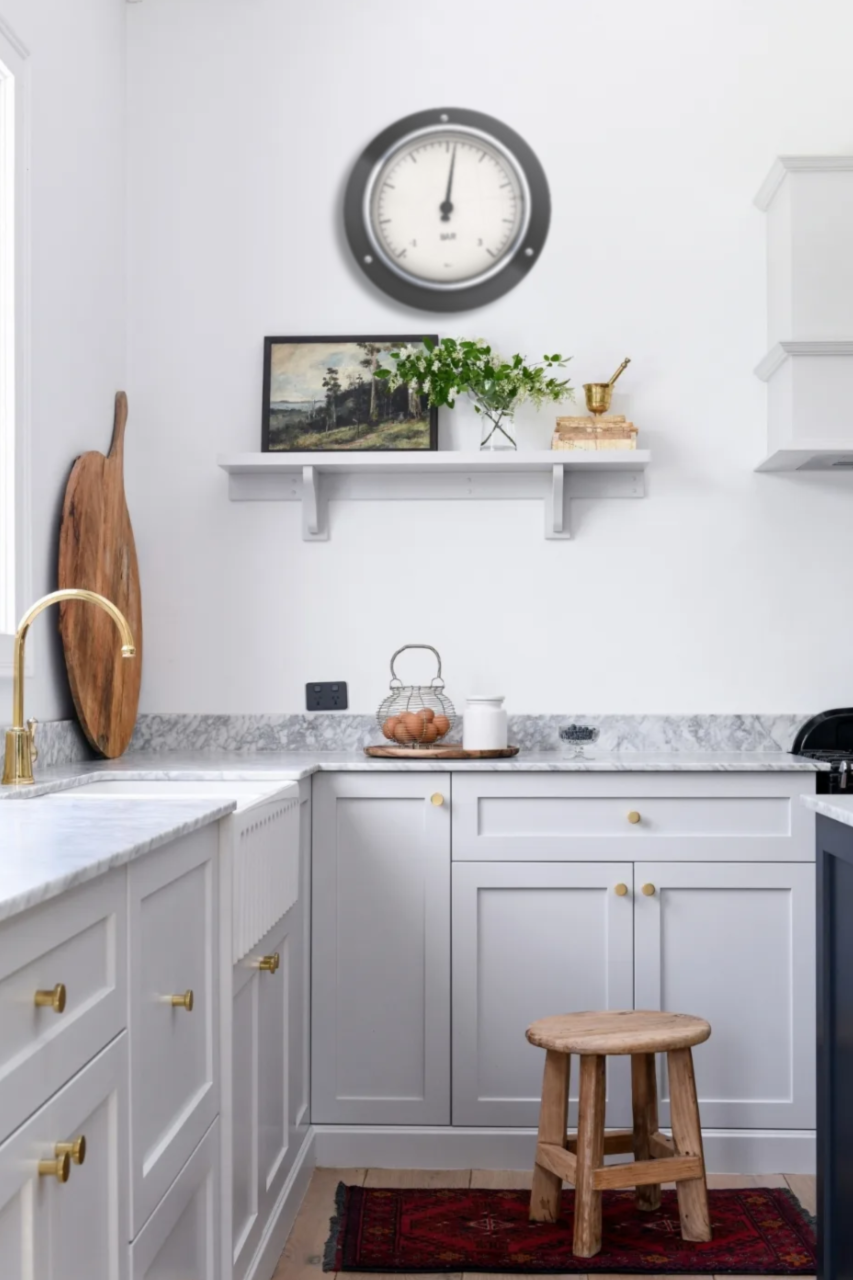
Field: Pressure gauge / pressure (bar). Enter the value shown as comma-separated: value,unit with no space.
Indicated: 1.1,bar
